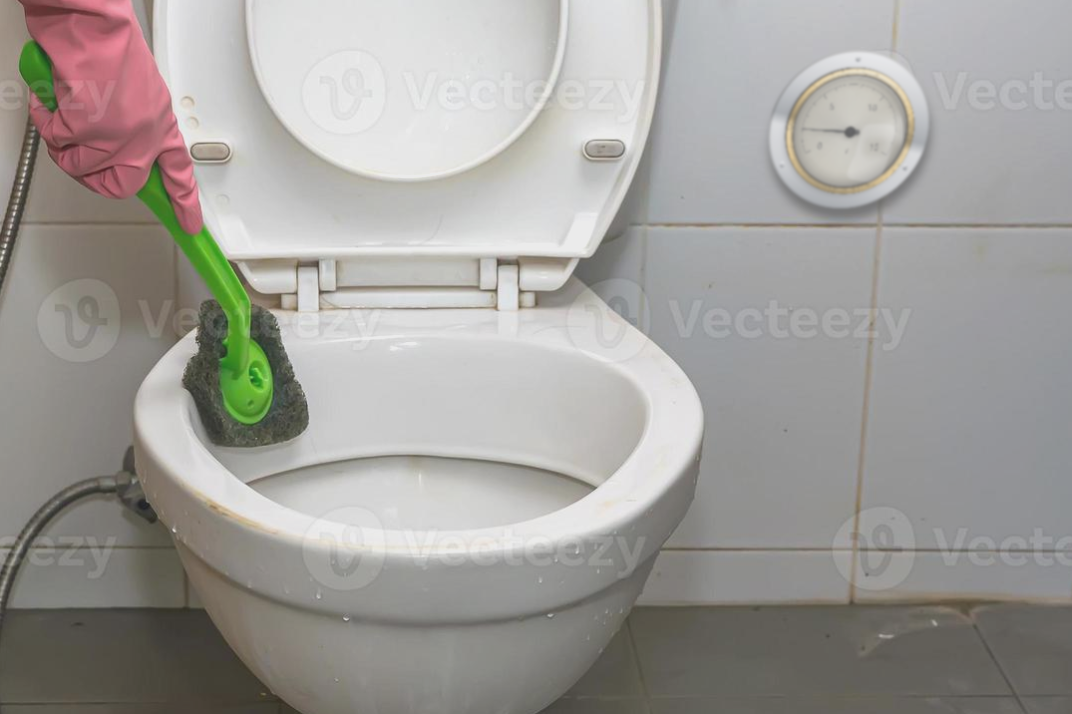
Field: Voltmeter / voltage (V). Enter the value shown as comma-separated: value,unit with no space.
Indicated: 2,V
